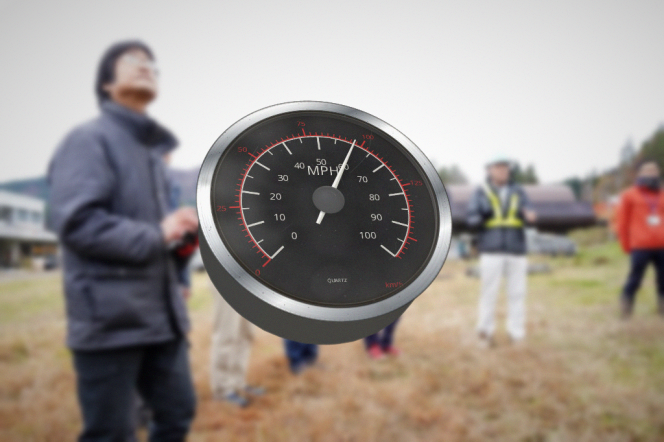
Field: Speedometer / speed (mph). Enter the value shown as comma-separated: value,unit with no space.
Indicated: 60,mph
